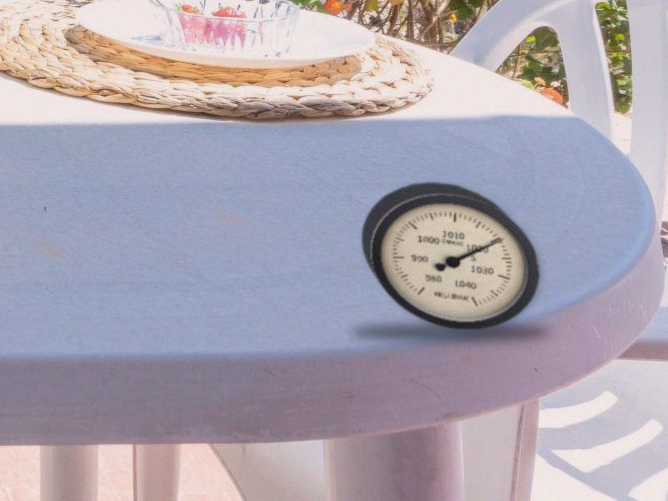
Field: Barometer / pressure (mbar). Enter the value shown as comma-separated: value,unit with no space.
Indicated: 1020,mbar
